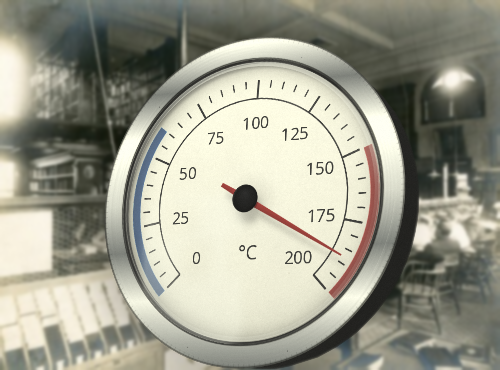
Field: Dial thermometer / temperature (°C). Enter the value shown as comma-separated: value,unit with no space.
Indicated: 187.5,°C
